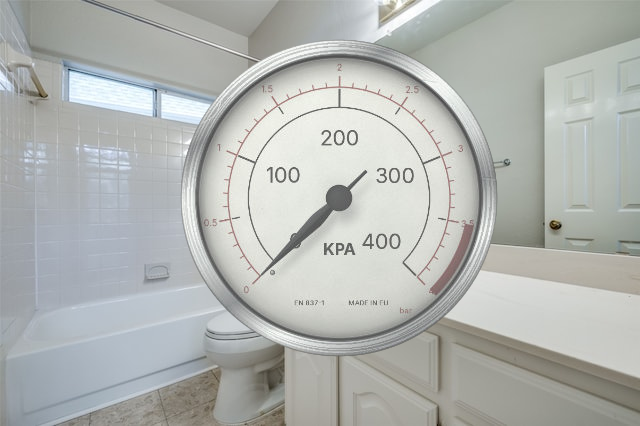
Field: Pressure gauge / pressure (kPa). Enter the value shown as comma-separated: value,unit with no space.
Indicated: 0,kPa
